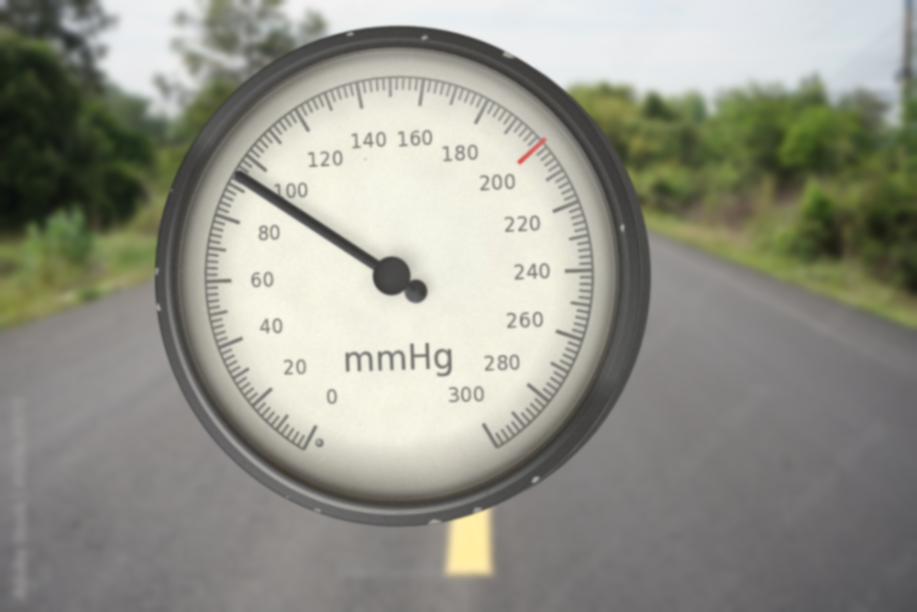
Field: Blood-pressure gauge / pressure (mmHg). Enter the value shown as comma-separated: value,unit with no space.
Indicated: 94,mmHg
